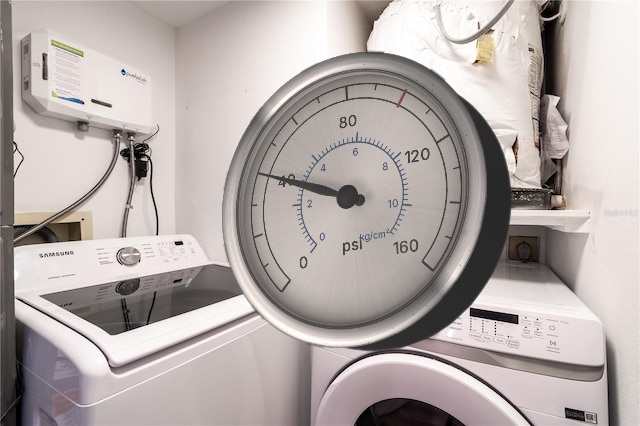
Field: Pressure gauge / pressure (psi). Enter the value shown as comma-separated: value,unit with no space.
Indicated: 40,psi
